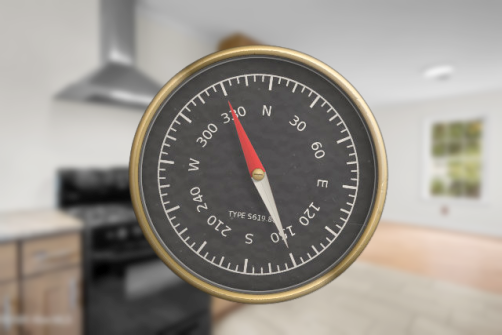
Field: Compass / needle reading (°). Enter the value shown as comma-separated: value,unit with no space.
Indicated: 330,°
